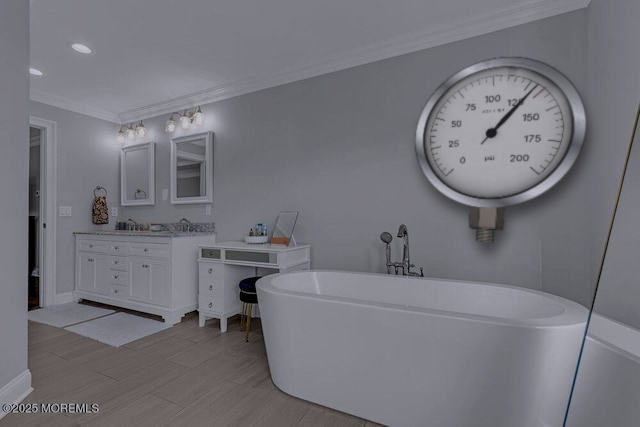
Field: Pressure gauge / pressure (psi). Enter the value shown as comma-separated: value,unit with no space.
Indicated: 130,psi
